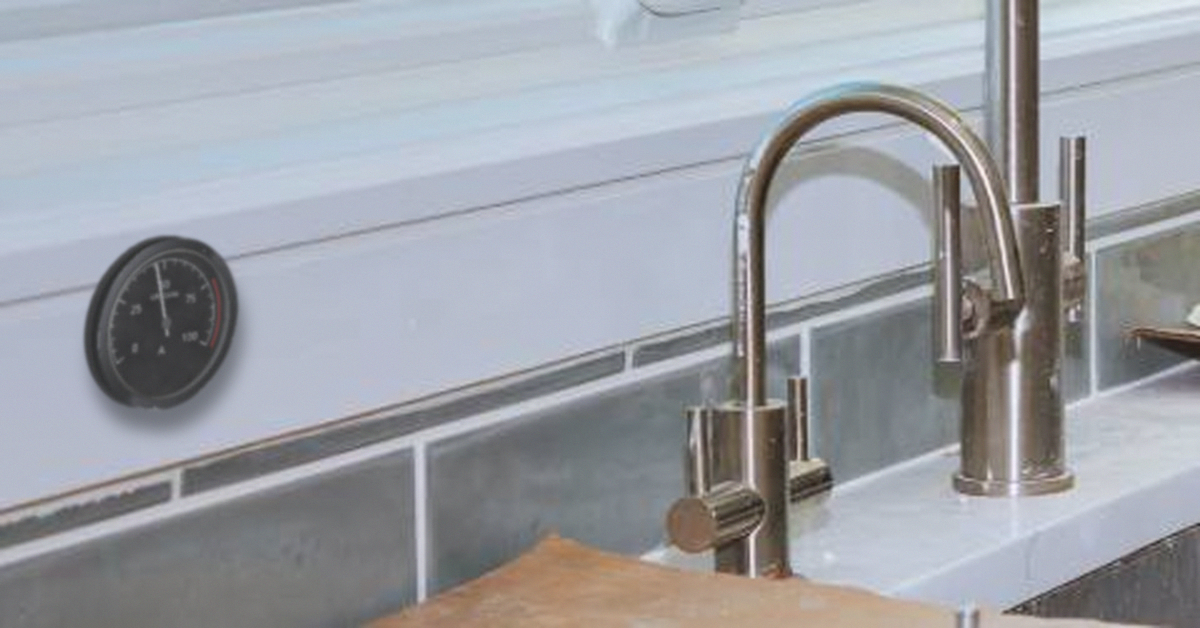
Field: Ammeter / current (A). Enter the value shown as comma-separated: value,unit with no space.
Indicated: 45,A
